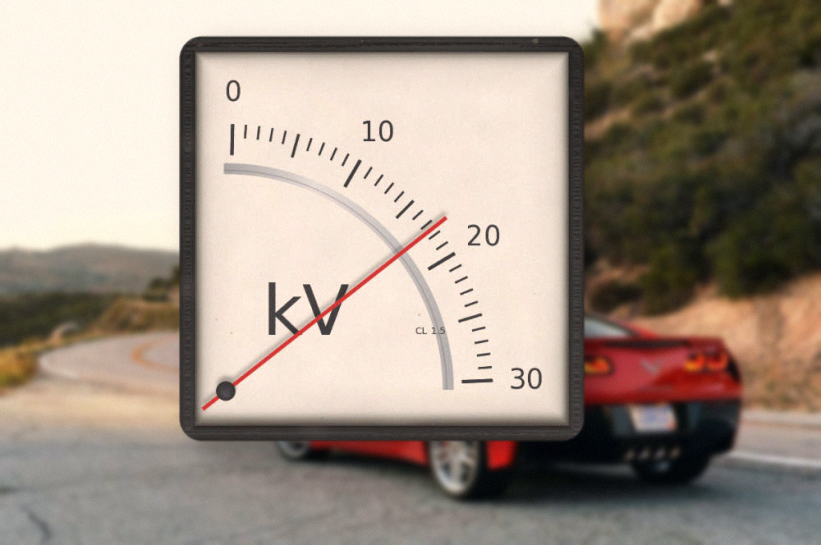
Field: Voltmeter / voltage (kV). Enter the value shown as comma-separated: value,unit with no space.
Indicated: 17.5,kV
